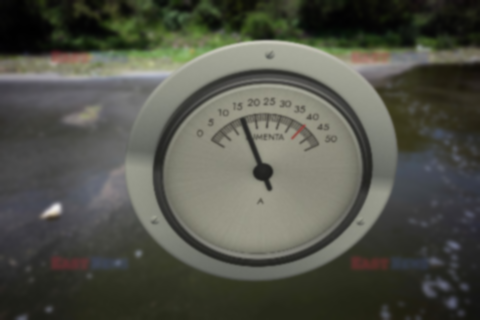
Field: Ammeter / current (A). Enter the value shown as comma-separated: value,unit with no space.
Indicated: 15,A
